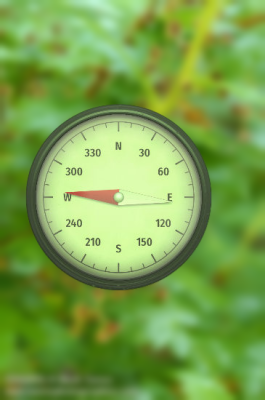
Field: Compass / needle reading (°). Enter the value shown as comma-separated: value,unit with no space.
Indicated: 275,°
